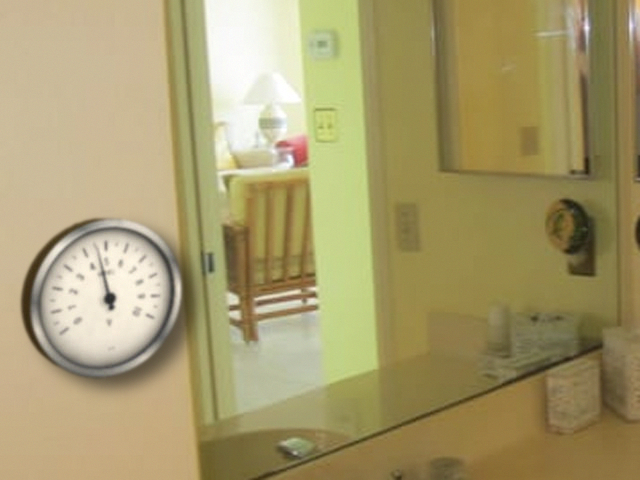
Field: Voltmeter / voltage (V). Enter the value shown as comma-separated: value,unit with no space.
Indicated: 4.5,V
